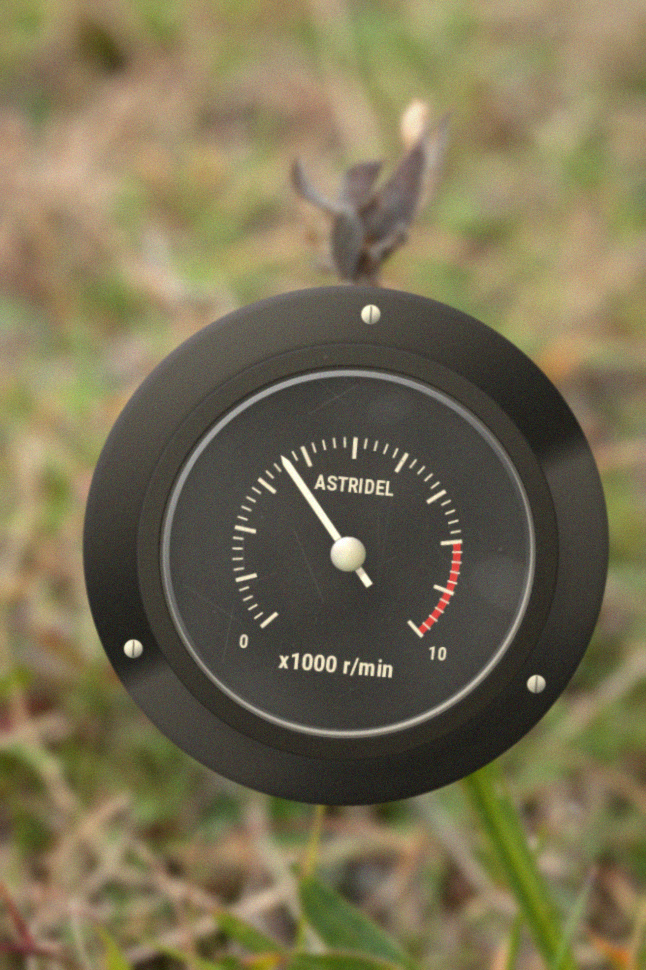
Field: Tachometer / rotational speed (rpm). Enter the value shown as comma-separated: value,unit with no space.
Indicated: 3600,rpm
